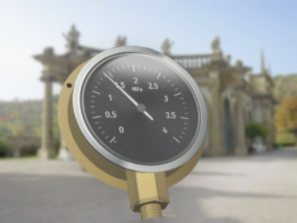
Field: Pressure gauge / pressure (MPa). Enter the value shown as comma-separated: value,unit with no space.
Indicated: 1.4,MPa
